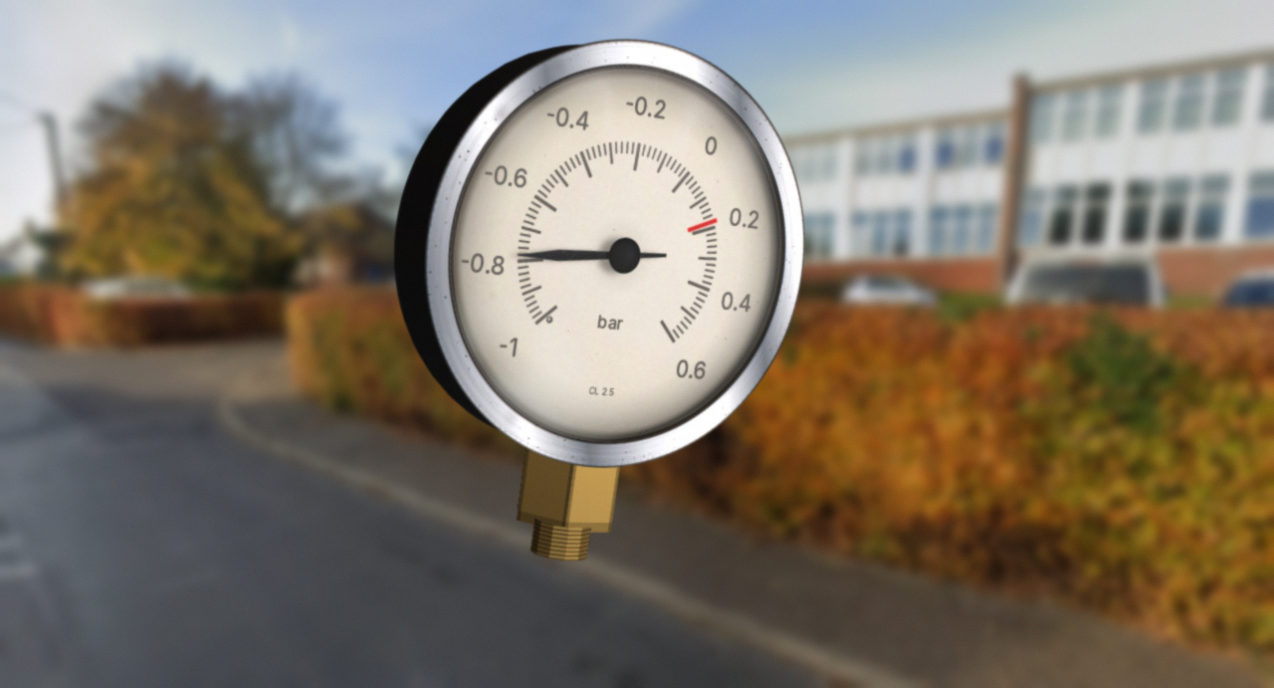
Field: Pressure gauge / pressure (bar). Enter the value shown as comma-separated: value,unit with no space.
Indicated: -0.78,bar
